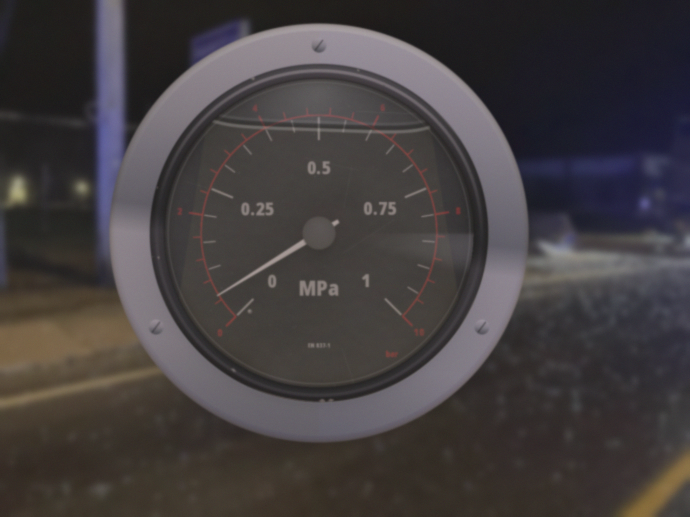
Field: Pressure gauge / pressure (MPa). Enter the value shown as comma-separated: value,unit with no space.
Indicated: 0.05,MPa
